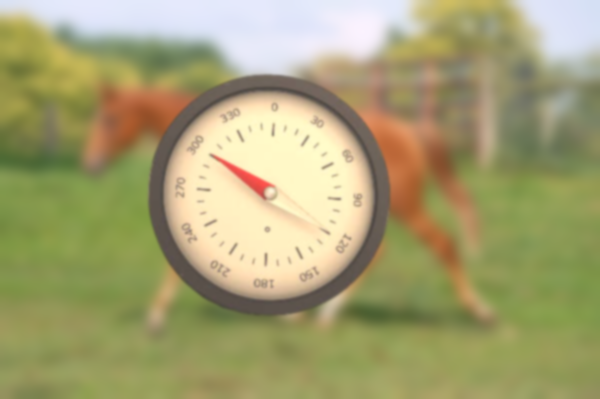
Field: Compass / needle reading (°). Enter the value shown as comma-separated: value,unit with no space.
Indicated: 300,°
